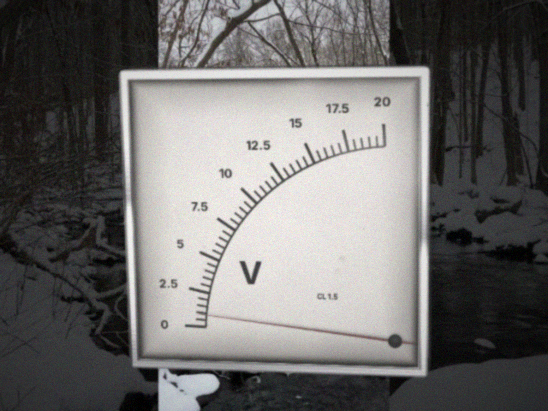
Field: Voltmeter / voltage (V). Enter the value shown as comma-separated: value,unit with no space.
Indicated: 1,V
